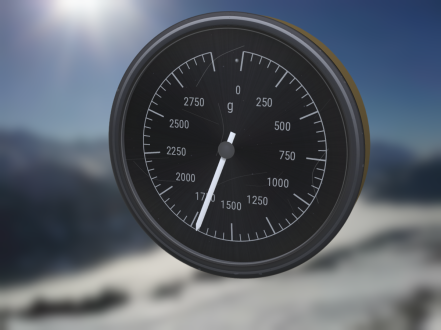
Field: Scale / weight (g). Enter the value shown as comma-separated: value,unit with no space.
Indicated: 1700,g
